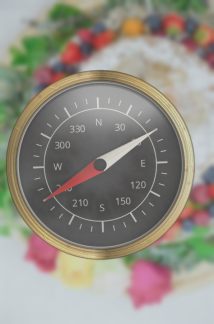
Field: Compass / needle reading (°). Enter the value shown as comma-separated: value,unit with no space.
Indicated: 240,°
